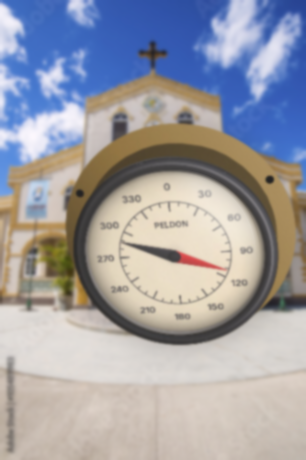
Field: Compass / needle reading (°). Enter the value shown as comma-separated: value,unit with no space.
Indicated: 110,°
